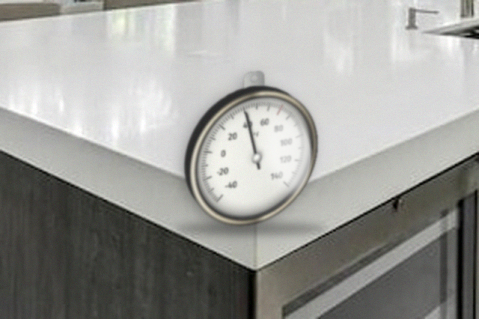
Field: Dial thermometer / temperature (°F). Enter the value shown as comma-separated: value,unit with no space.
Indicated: 40,°F
